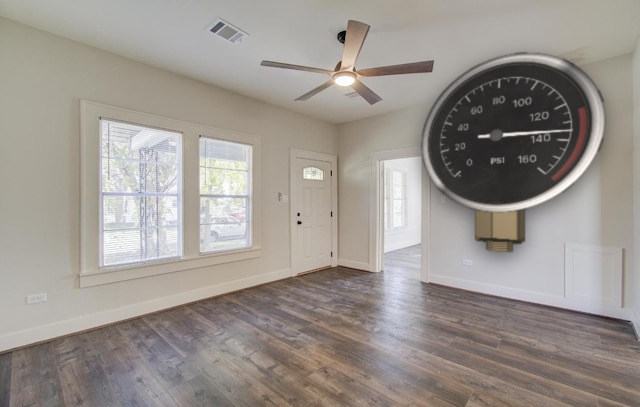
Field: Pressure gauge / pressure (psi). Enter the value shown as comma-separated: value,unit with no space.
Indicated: 135,psi
